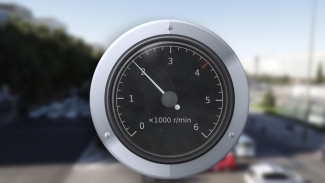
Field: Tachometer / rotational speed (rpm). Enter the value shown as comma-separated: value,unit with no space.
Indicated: 2000,rpm
